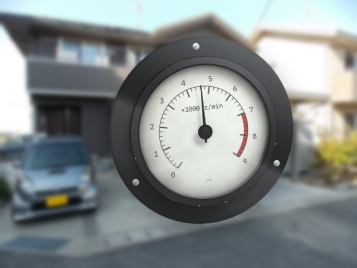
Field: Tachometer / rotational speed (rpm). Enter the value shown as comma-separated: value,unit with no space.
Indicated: 4600,rpm
